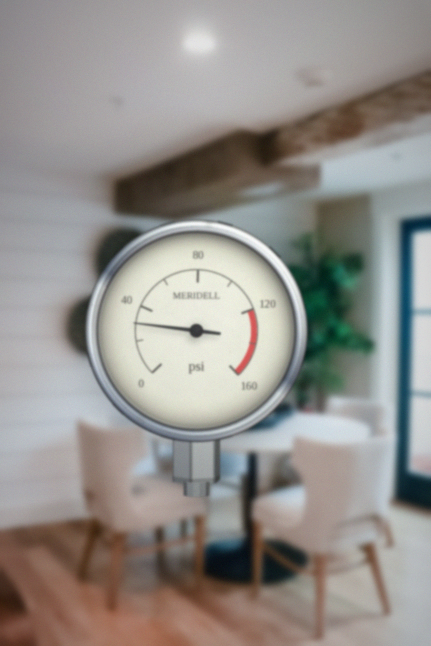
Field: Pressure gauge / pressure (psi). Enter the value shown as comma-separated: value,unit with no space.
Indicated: 30,psi
